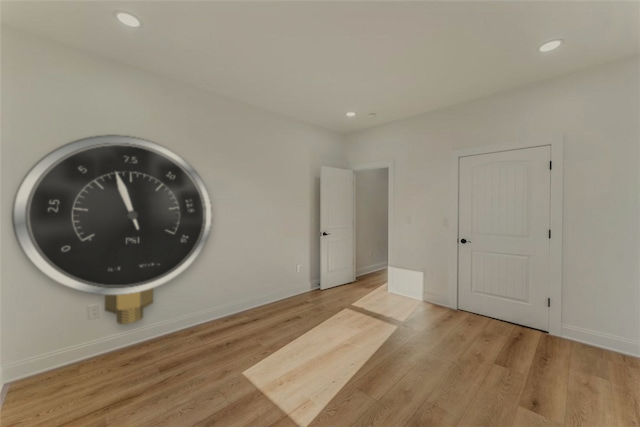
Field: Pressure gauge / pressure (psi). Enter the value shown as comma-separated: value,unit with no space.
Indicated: 6.5,psi
